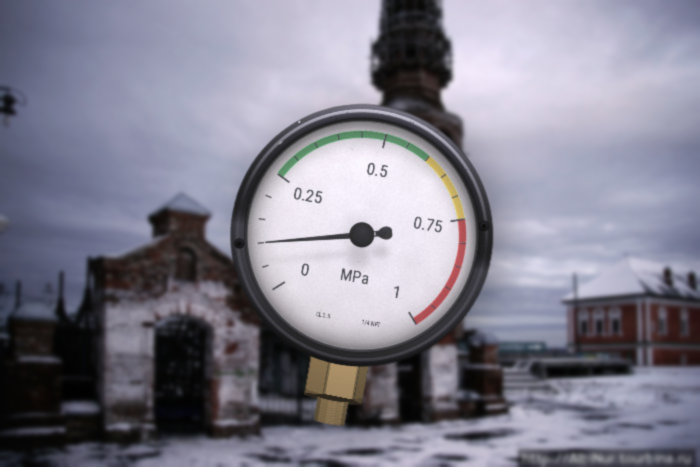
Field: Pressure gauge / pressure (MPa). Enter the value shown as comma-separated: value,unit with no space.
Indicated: 0.1,MPa
